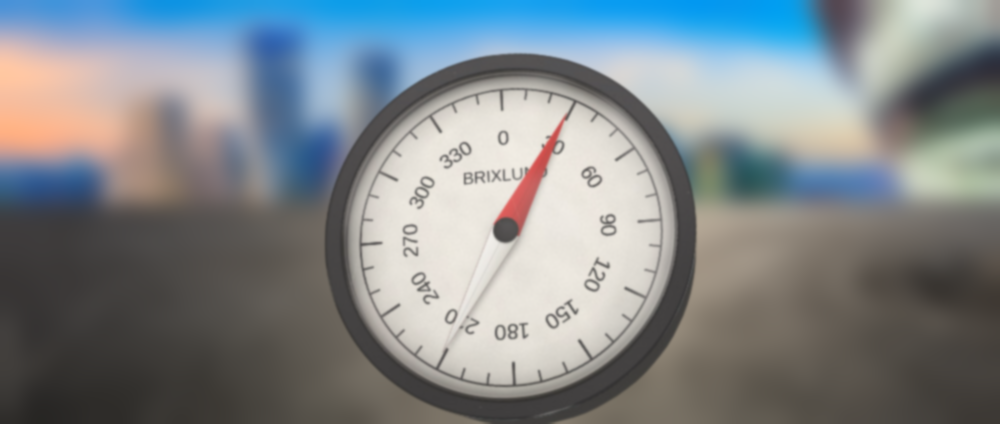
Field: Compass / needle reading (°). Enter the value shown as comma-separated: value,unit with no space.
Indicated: 30,°
